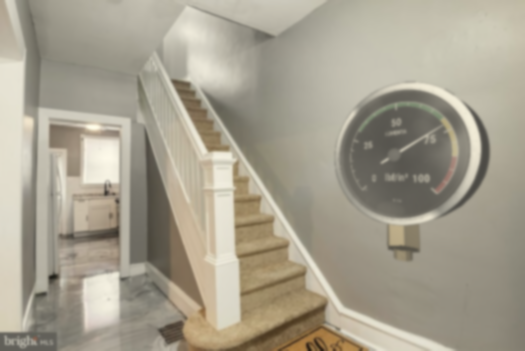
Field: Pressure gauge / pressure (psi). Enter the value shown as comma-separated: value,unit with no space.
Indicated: 72.5,psi
